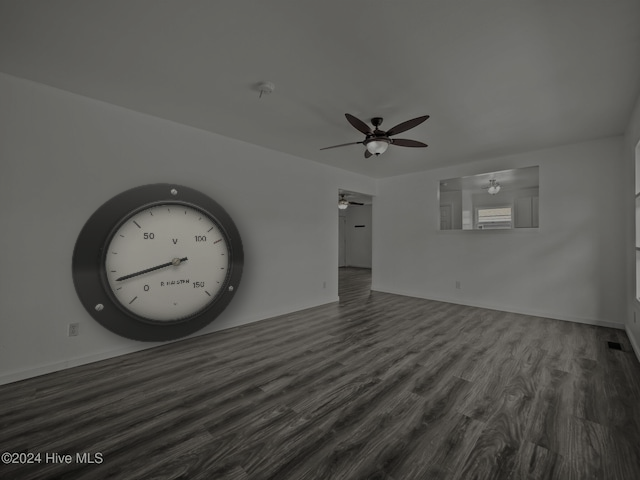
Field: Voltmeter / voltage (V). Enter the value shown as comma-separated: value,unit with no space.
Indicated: 15,V
